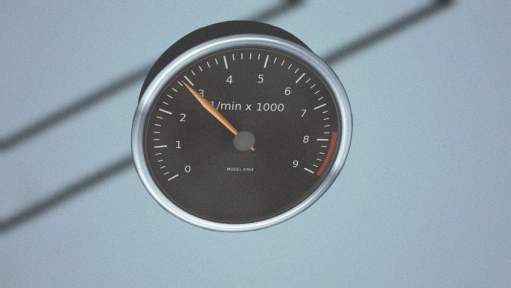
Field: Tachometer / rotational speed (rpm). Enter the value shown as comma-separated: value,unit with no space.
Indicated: 2900,rpm
